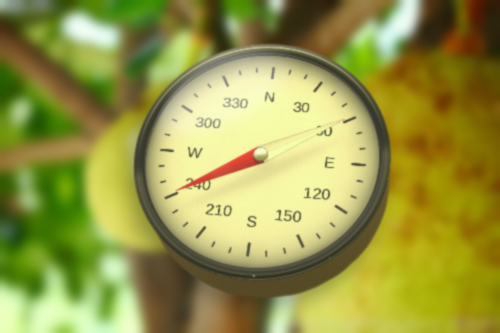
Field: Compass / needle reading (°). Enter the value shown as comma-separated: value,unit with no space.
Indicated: 240,°
